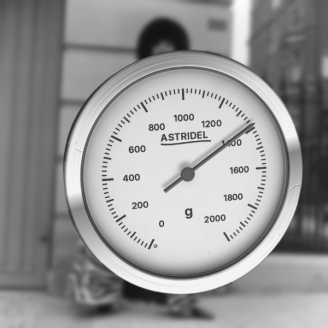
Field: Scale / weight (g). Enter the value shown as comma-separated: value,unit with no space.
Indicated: 1380,g
